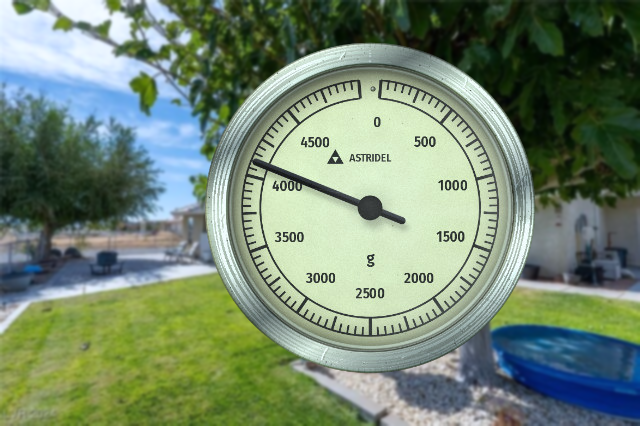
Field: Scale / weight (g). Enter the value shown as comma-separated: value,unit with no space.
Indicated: 4100,g
